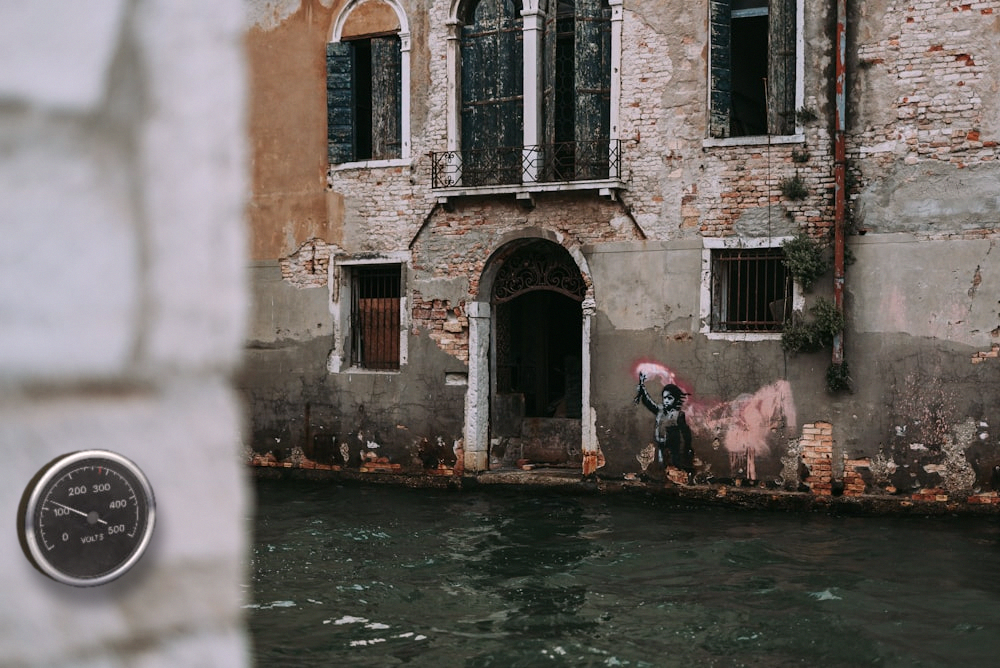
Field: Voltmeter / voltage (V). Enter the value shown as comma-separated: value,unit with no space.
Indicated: 120,V
